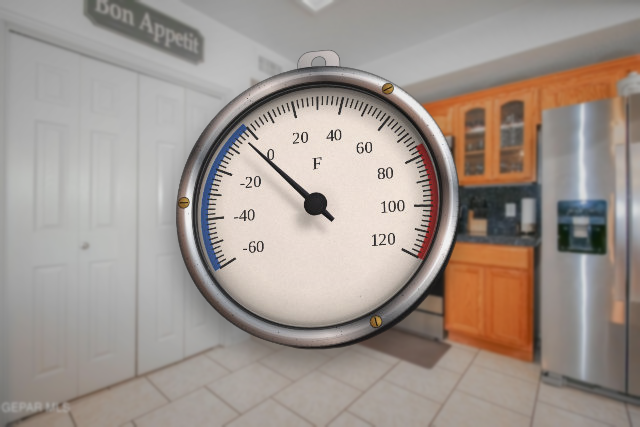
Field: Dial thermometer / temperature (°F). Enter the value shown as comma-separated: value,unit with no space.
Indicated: -4,°F
